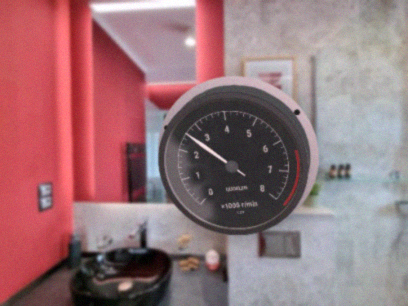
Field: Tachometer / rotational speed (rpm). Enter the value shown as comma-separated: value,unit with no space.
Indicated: 2600,rpm
